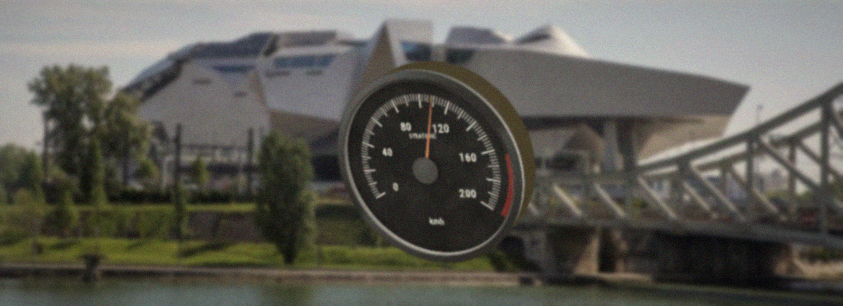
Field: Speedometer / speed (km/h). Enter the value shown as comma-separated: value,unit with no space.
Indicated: 110,km/h
